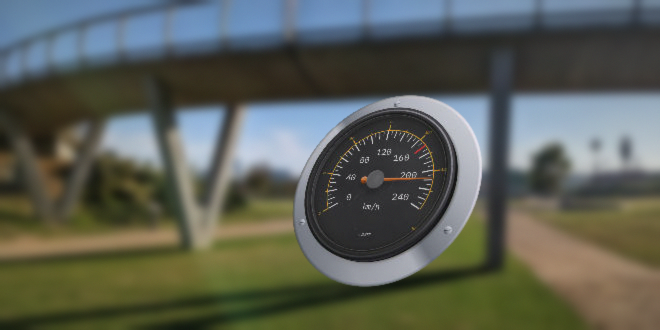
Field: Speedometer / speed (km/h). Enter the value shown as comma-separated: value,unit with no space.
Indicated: 210,km/h
